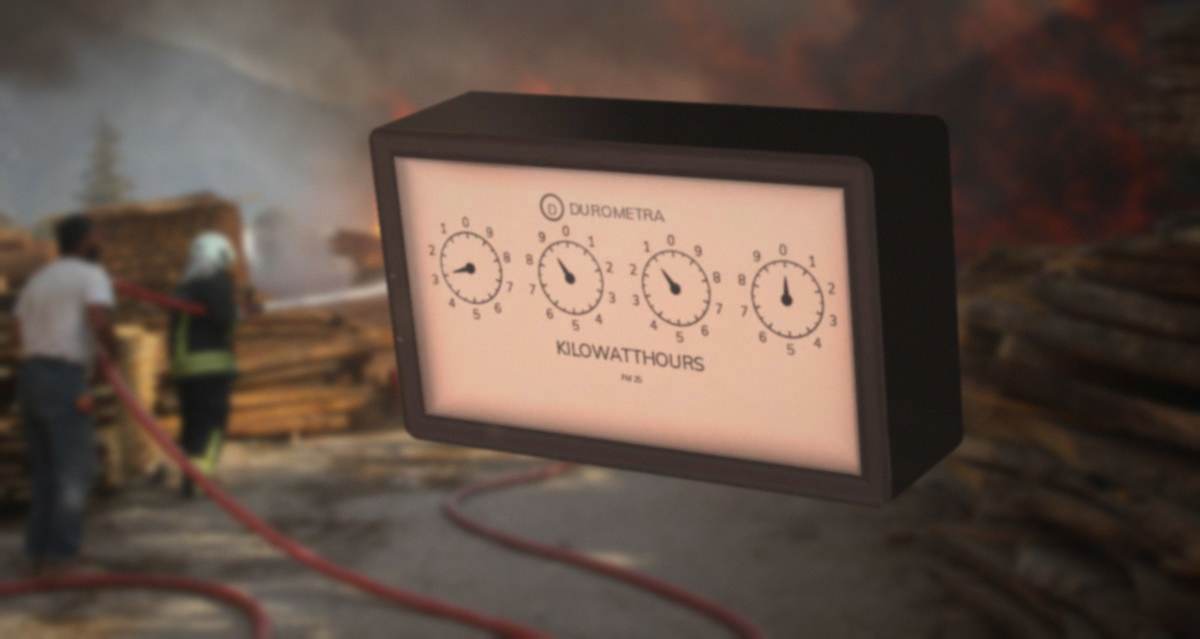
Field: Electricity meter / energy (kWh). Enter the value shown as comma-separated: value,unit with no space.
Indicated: 2910,kWh
